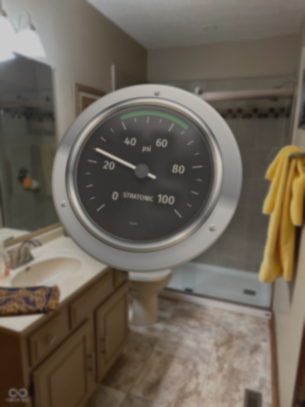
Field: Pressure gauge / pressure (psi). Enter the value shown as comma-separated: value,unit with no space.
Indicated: 25,psi
